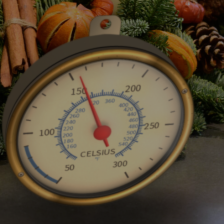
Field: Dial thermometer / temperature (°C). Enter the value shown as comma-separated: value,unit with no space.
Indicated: 155,°C
